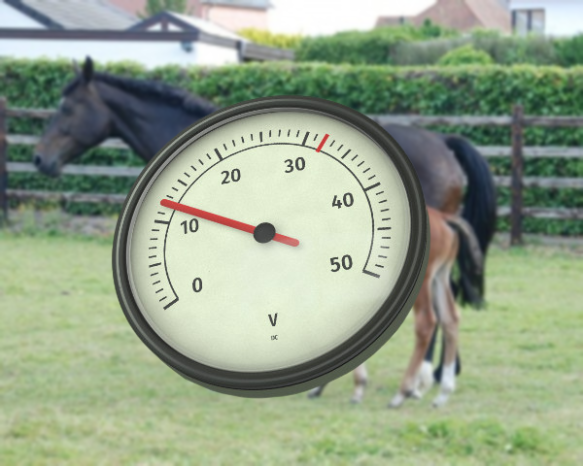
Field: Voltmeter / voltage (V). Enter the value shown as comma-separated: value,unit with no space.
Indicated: 12,V
